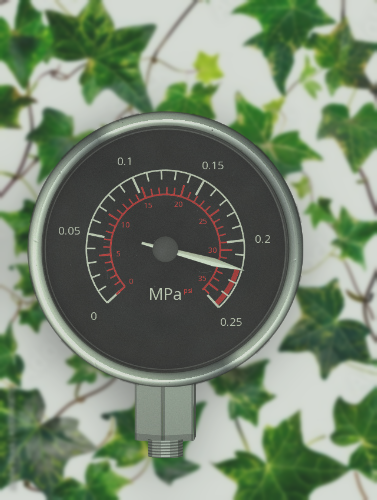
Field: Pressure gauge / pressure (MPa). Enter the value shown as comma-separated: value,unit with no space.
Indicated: 0.22,MPa
